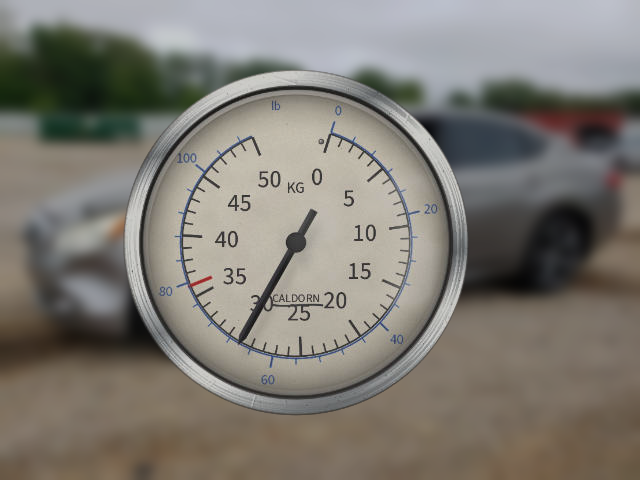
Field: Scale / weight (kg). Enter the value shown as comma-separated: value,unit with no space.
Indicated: 30,kg
